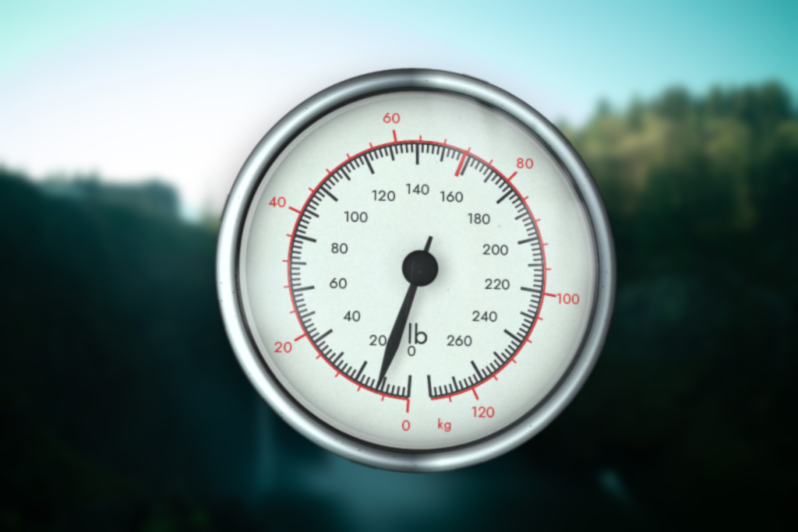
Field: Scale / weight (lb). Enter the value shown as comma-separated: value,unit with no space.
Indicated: 12,lb
